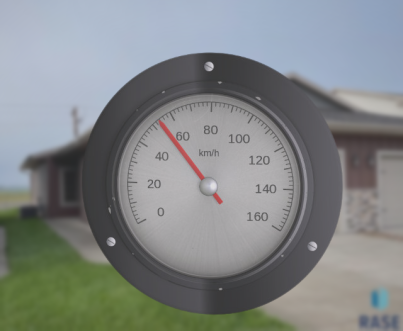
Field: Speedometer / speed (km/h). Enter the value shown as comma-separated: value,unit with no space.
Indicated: 54,km/h
